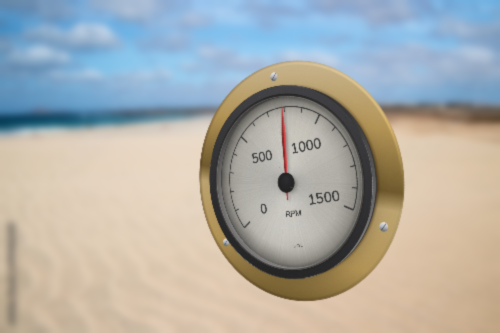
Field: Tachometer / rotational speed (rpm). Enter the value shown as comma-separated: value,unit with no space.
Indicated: 800,rpm
